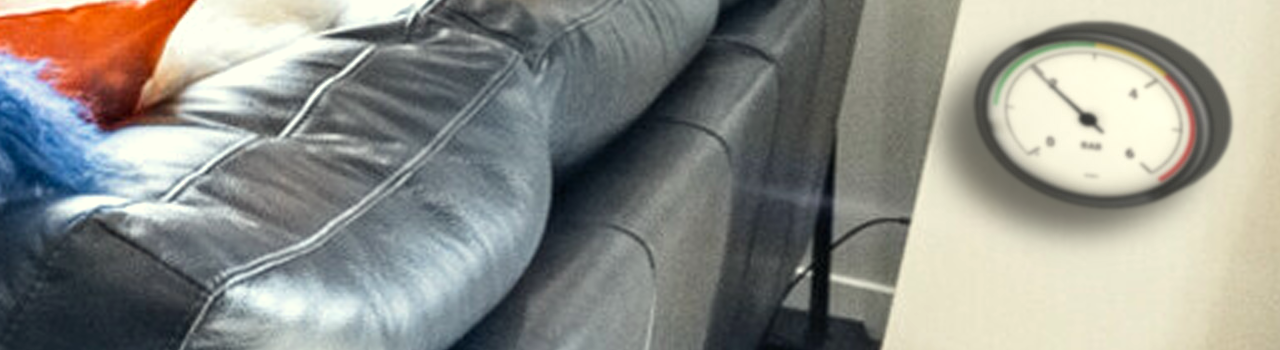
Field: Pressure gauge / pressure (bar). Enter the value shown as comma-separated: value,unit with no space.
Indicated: 2,bar
